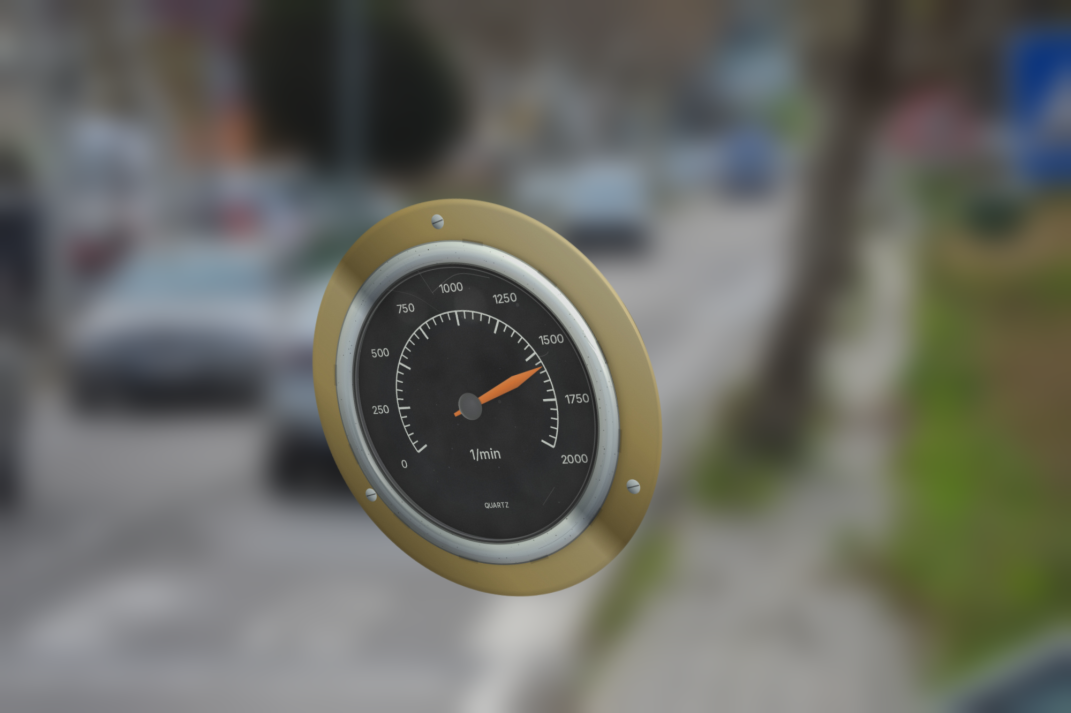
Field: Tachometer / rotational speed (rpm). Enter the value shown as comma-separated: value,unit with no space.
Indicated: 1575,rpm
